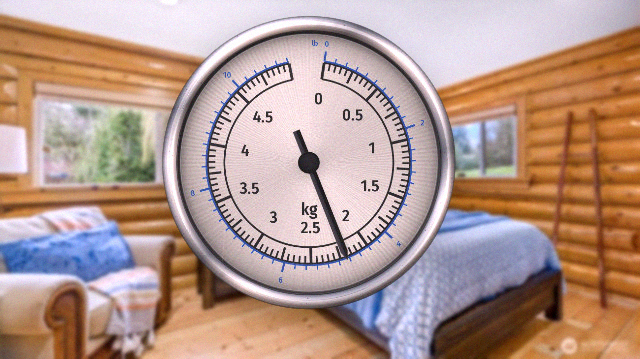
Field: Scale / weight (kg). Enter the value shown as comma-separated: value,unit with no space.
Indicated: 2.2,kg
